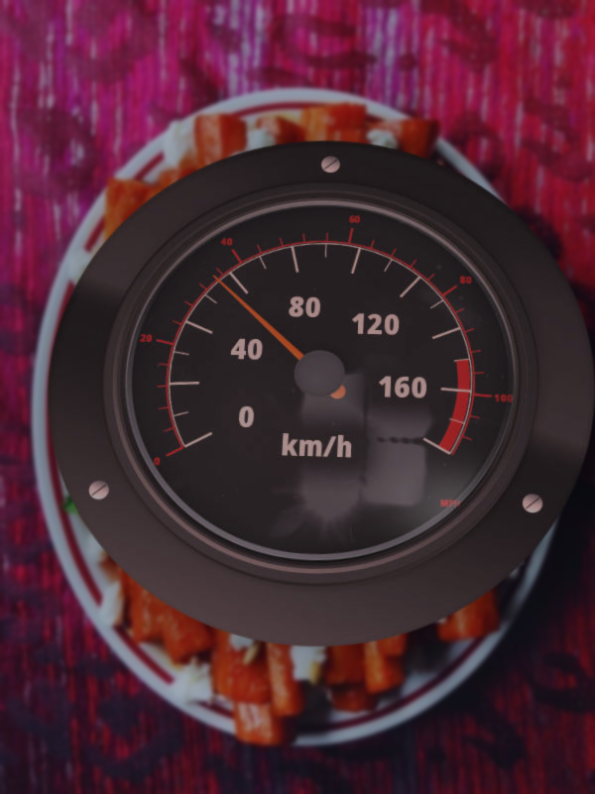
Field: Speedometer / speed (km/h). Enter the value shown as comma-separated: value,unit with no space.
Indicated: 55,km/h
